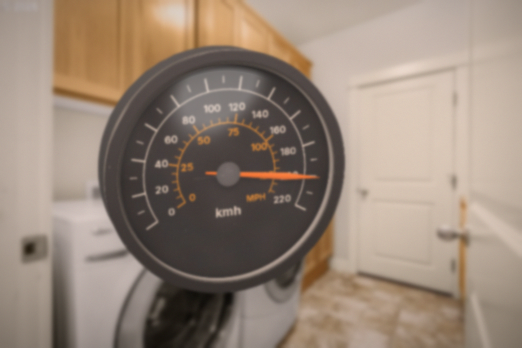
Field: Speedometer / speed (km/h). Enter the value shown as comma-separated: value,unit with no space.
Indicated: 200,km/h
